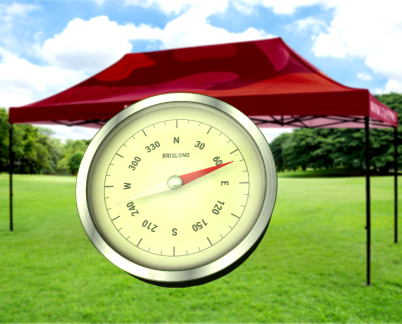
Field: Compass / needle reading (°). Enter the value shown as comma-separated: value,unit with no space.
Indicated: 70,°
